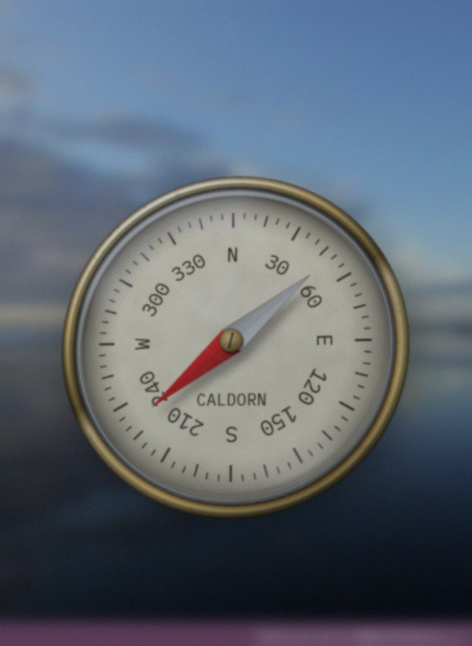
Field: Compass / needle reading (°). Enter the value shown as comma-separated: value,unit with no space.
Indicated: 230,°
